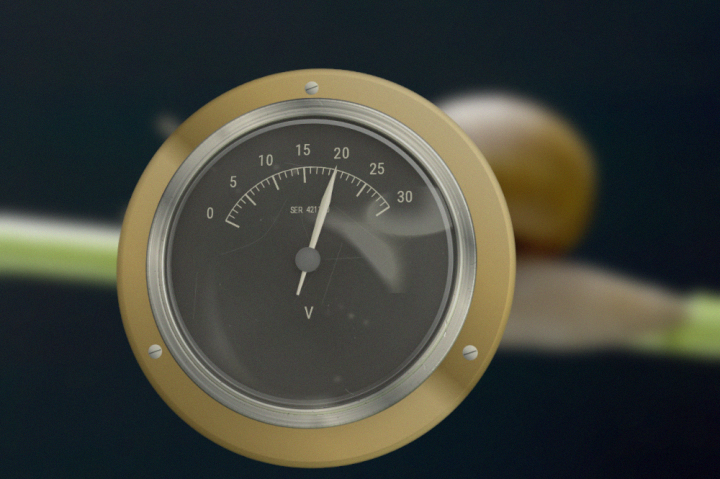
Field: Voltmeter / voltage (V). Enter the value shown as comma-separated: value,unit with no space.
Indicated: 20,V
